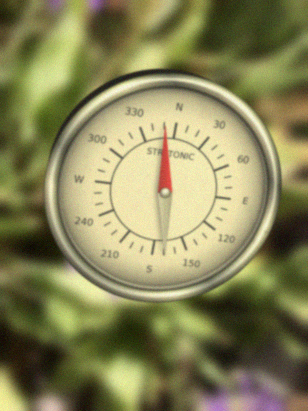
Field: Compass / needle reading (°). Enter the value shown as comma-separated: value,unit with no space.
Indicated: 350,°
